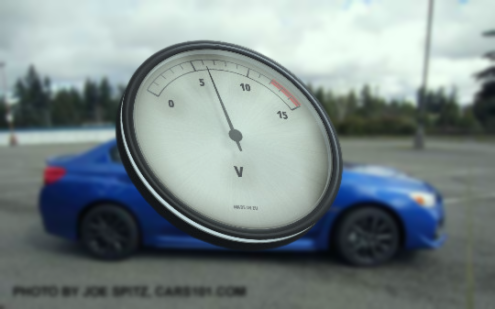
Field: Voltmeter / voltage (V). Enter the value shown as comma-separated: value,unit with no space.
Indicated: 6,V
